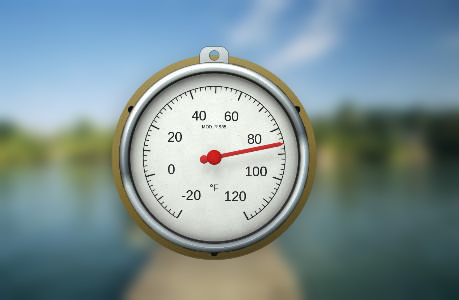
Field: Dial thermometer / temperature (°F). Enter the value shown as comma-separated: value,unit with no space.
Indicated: 86,°F
